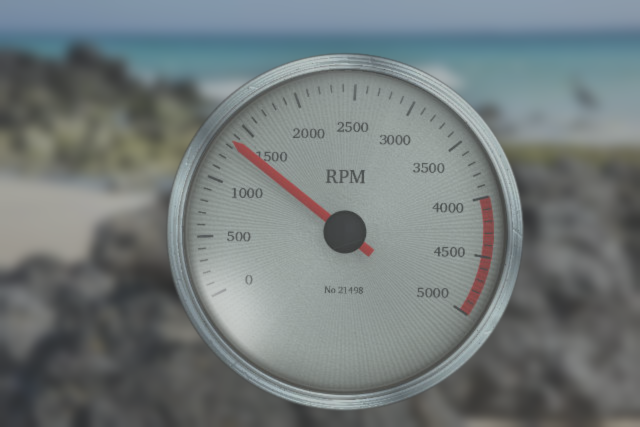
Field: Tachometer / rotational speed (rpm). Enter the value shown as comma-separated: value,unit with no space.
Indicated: 1350,rpm
